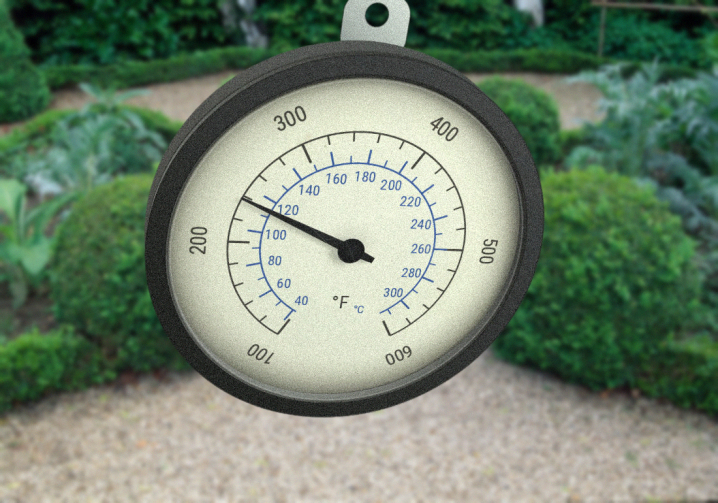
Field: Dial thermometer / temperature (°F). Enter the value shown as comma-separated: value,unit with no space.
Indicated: 240,°F
